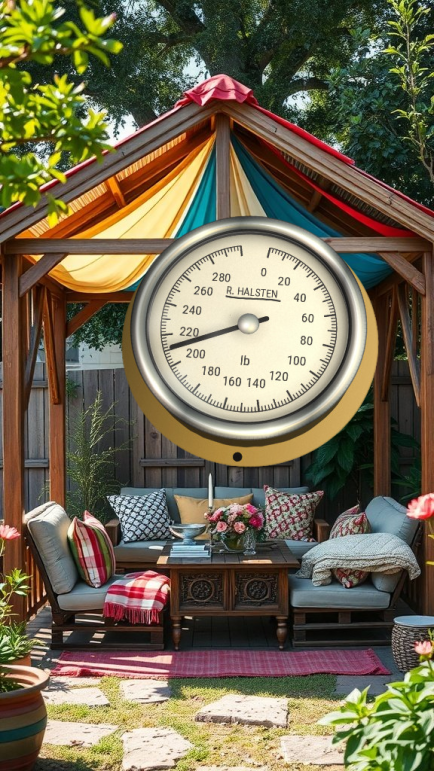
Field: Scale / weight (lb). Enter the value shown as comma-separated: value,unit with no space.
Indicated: 210,lb
